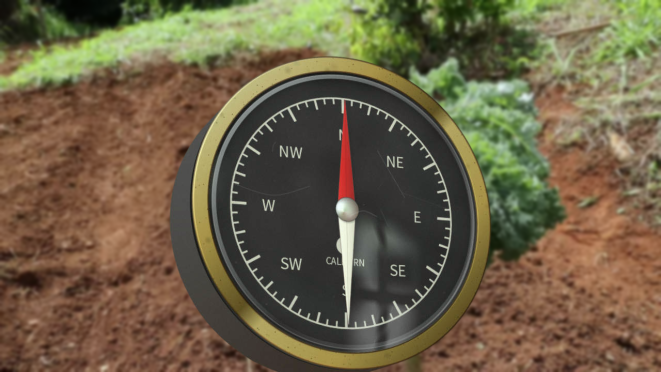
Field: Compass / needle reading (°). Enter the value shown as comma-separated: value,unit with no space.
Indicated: 0,°
